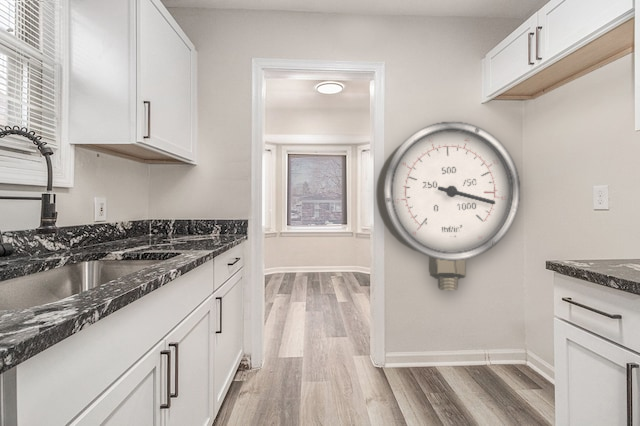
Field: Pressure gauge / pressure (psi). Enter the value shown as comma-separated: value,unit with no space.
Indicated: 900,psi
